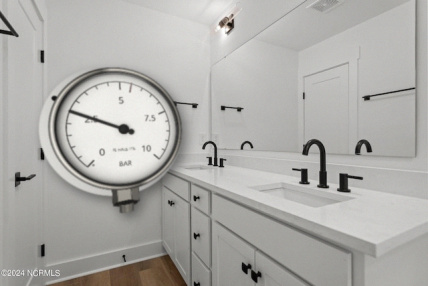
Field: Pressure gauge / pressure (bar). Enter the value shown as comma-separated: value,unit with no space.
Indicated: 2.5,bar
